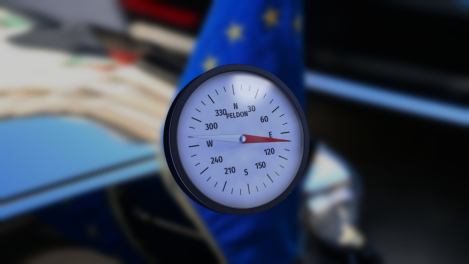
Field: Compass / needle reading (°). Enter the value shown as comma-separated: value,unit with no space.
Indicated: 100,°
